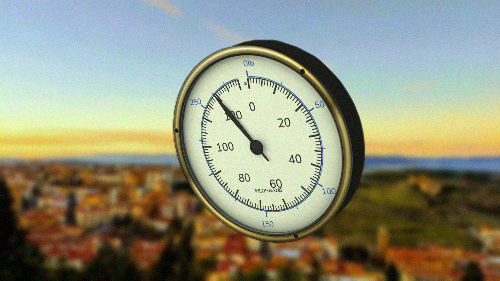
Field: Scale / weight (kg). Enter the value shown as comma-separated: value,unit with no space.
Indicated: 120,kg
